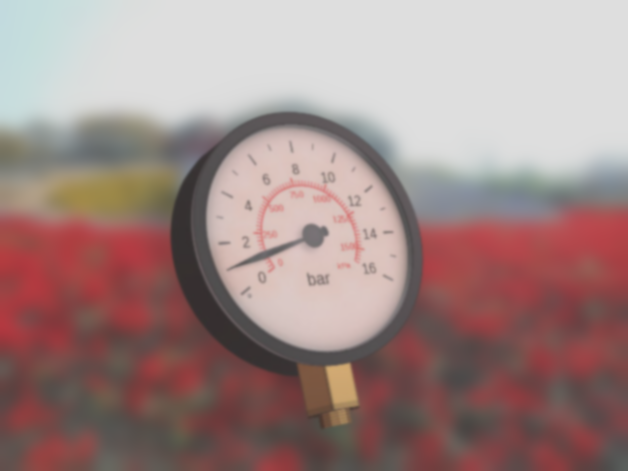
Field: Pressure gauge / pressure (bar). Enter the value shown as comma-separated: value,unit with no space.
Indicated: 1,bar
